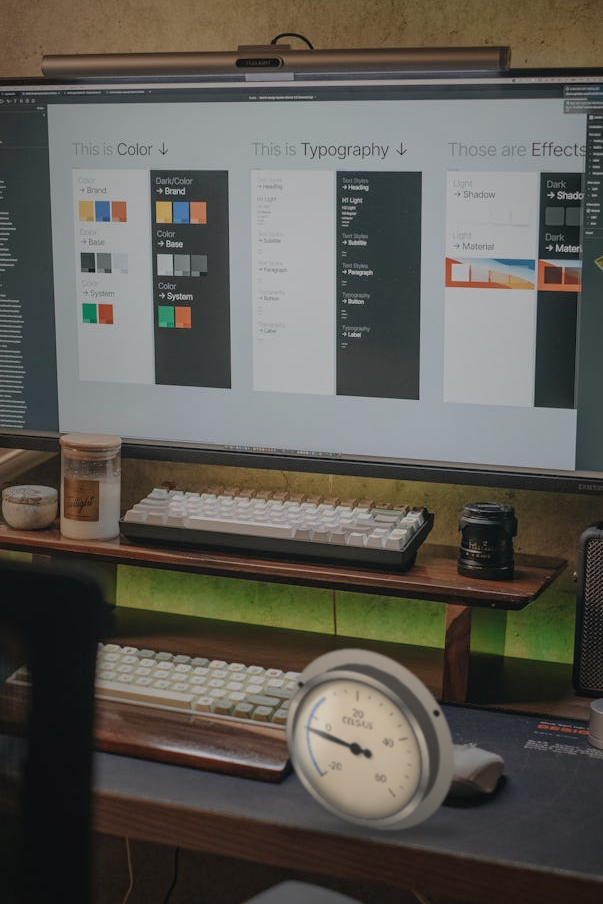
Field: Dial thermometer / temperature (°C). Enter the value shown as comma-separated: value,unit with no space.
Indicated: -4,°C
